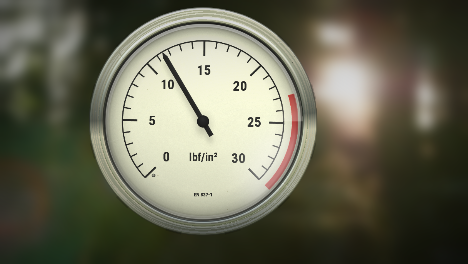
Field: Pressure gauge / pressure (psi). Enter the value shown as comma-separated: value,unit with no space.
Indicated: 11.5,psi
